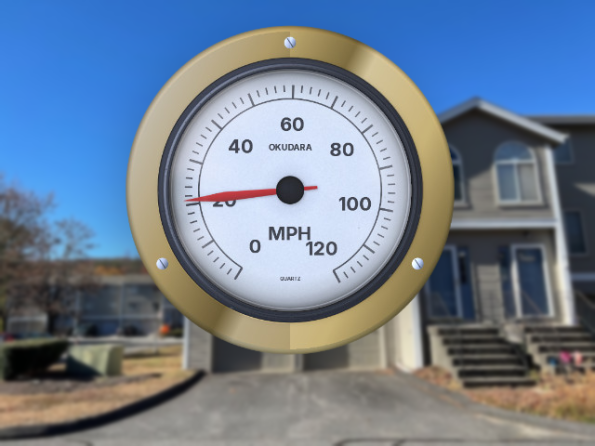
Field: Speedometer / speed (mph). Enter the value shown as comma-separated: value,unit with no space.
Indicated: 21,mph
